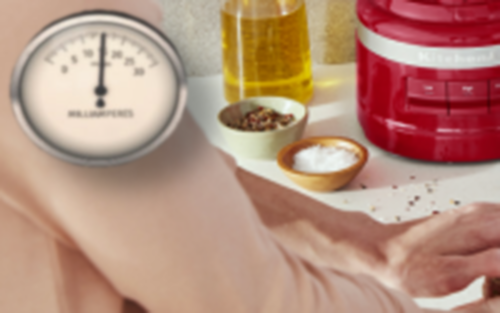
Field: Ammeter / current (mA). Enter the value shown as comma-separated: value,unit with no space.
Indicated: 15,mA
